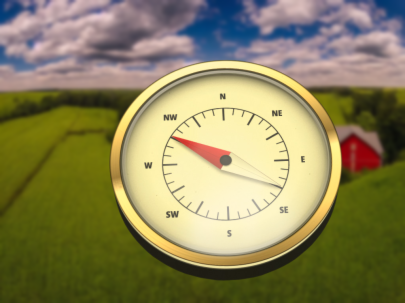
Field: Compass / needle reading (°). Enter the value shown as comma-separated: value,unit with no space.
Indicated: 300,°
